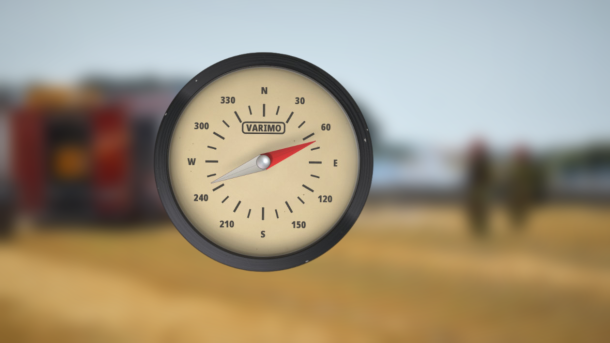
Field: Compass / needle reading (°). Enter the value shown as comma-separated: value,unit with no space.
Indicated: 67.5,°
